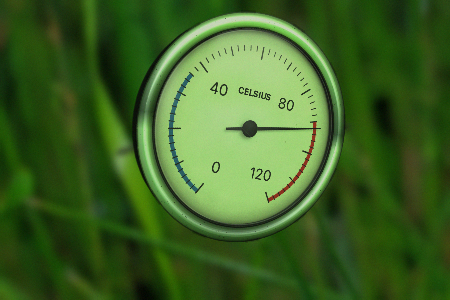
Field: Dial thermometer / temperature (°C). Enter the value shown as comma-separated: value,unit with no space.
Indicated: 92,°C
